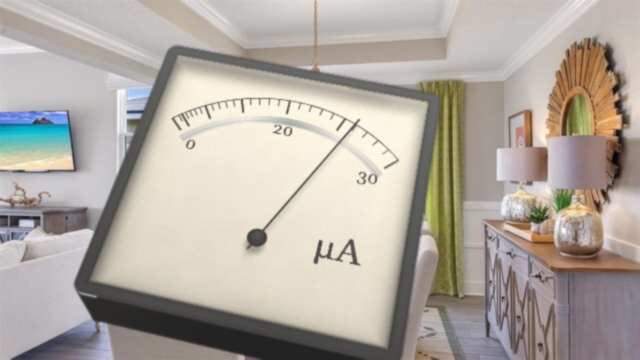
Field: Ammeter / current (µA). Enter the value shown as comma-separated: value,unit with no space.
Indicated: 26,µA
